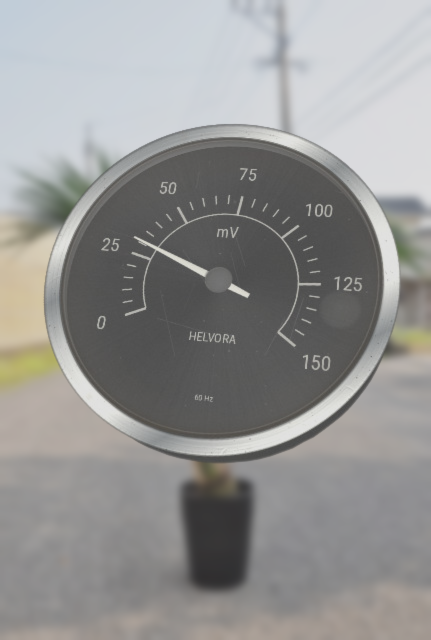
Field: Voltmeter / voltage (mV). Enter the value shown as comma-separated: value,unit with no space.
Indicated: 30,mV
